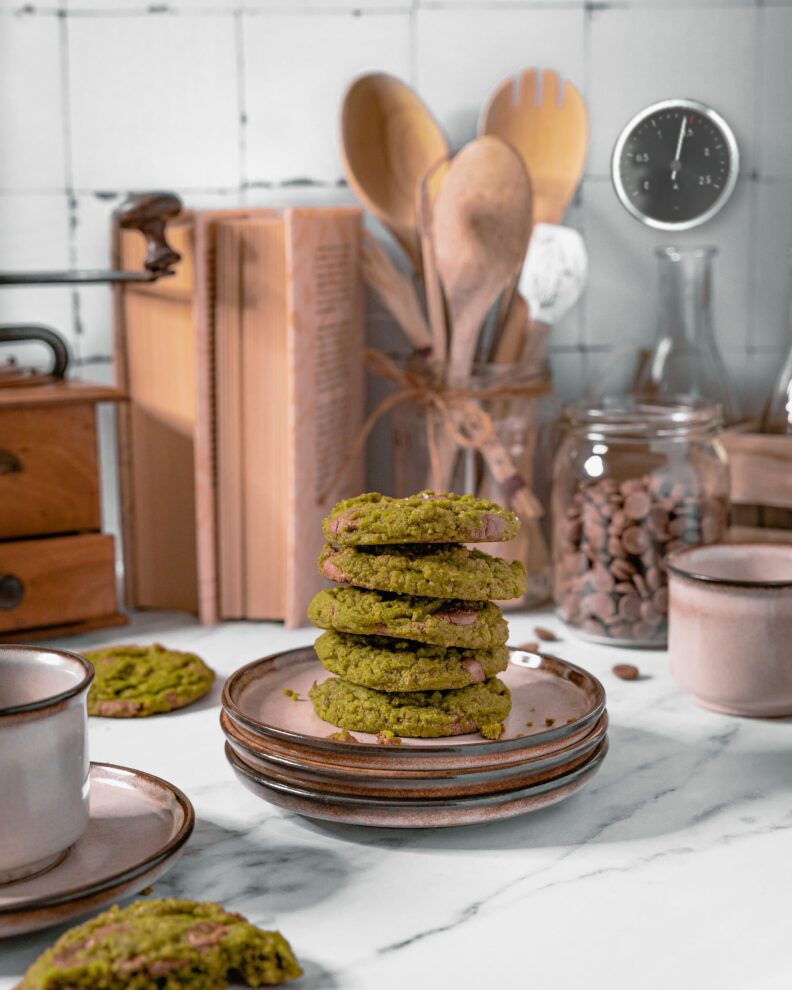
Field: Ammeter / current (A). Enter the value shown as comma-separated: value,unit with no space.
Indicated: 1.4,A
